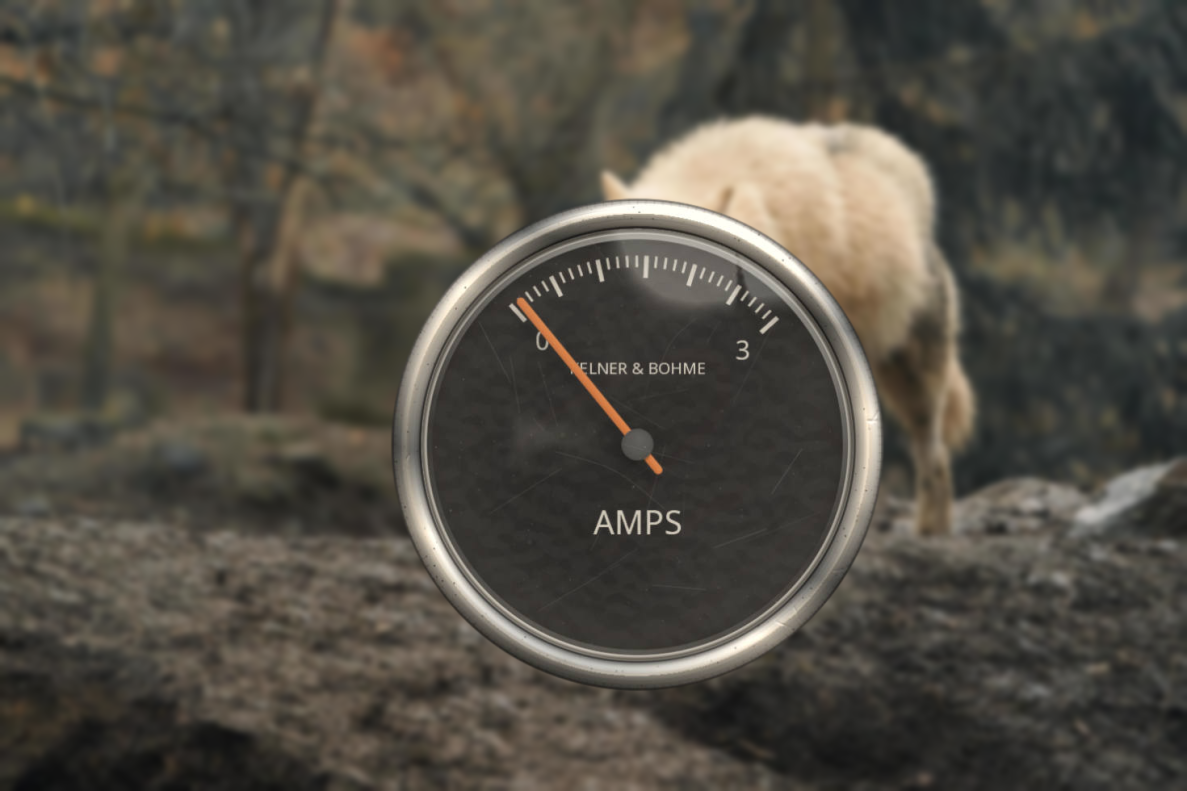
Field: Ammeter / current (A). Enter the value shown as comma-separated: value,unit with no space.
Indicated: 0.1,A
